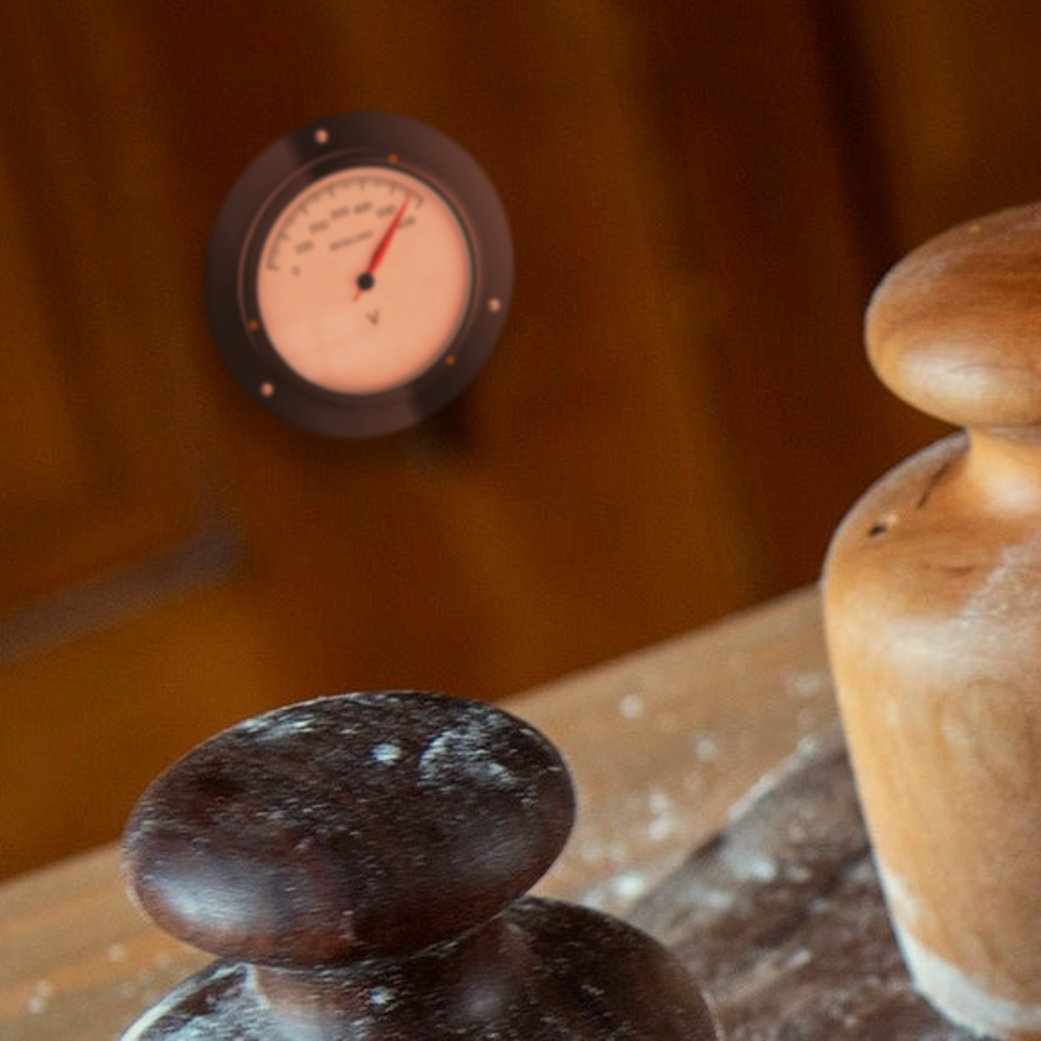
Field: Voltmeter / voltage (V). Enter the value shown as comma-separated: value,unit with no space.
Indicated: 550,V
